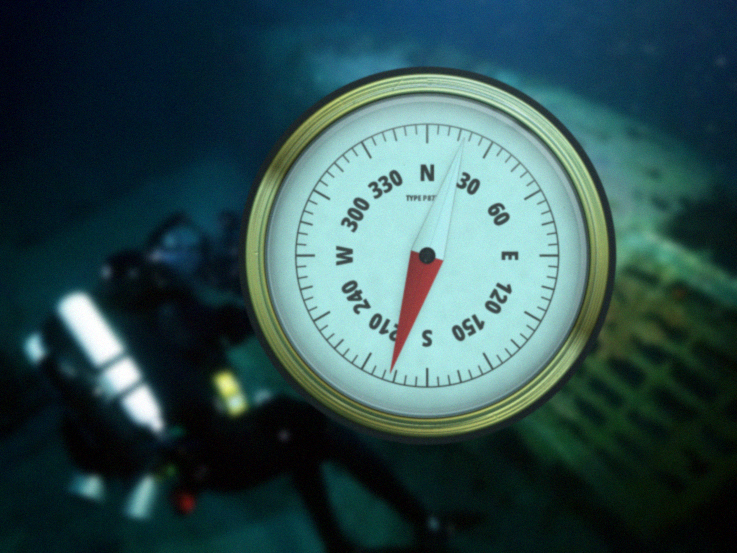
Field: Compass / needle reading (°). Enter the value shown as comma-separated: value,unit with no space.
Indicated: 197.5,°
